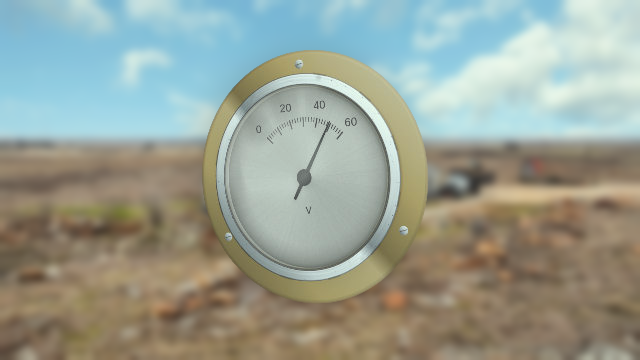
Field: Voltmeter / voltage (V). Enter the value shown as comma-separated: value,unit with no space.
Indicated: 50,V
